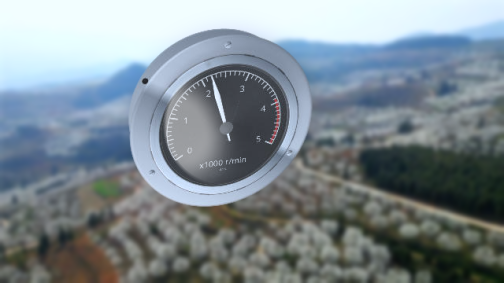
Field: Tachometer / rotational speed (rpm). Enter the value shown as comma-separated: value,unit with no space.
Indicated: 2200,rpm
